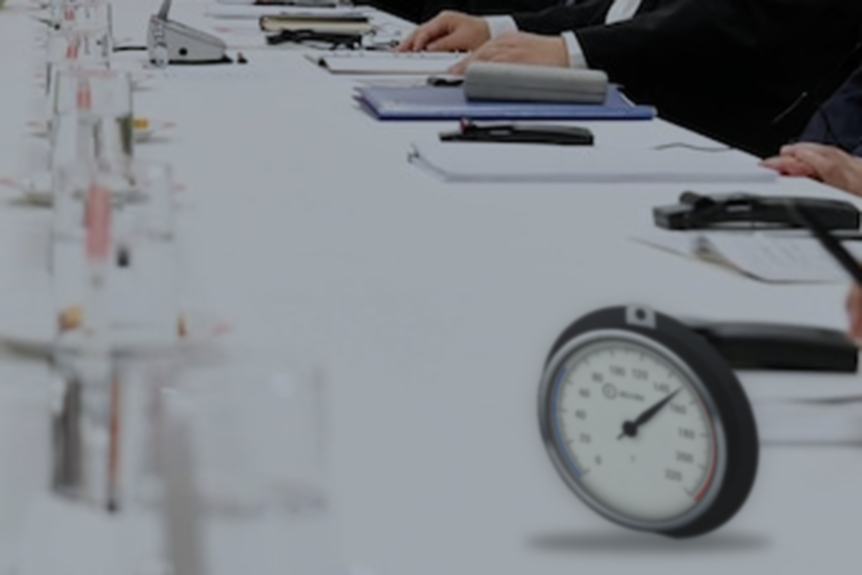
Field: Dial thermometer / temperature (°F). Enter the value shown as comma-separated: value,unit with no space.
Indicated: 150,°F
